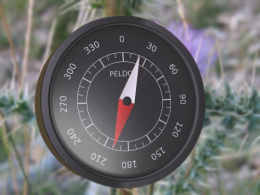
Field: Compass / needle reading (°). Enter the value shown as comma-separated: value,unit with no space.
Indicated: 200,°
